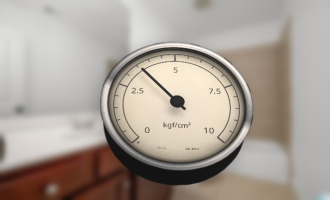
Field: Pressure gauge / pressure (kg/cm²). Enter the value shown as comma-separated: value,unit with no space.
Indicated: 3.5,kg/cm²
